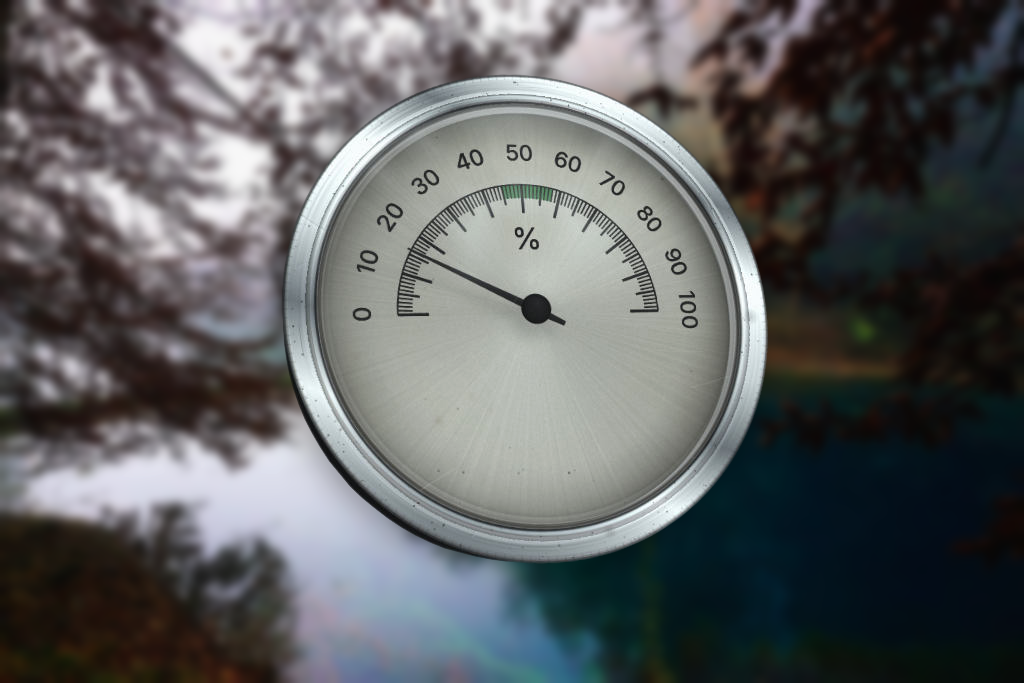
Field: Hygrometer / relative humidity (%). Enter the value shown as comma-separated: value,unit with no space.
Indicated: 15,%
